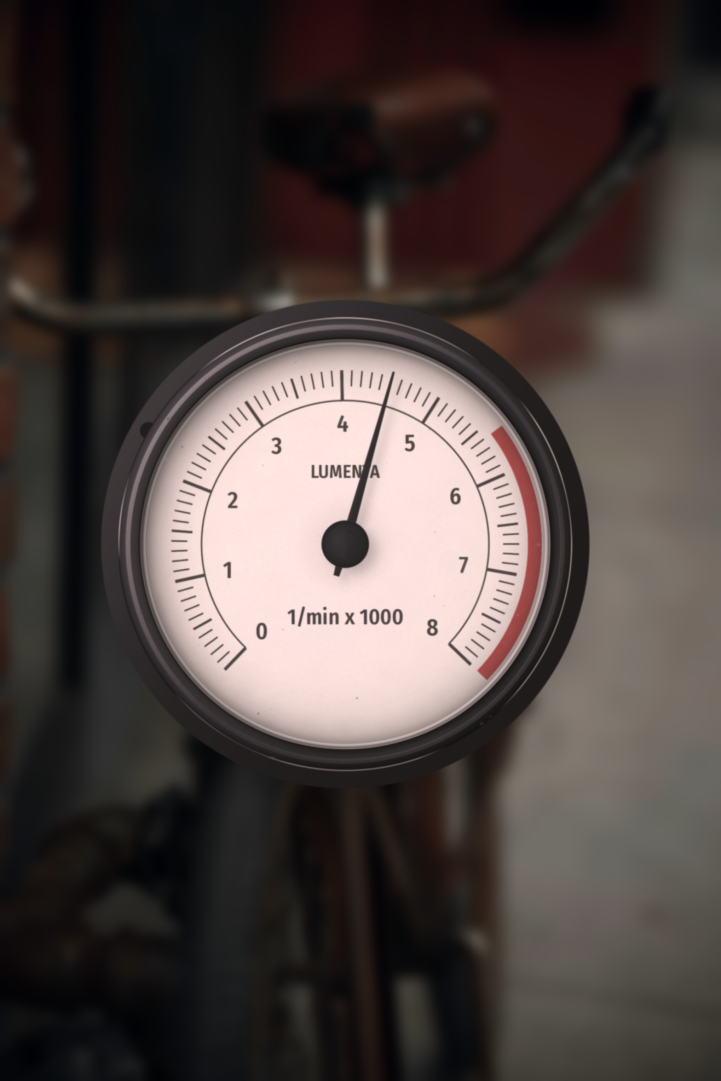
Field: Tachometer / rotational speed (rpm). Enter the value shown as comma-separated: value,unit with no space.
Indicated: 4500,rpm
